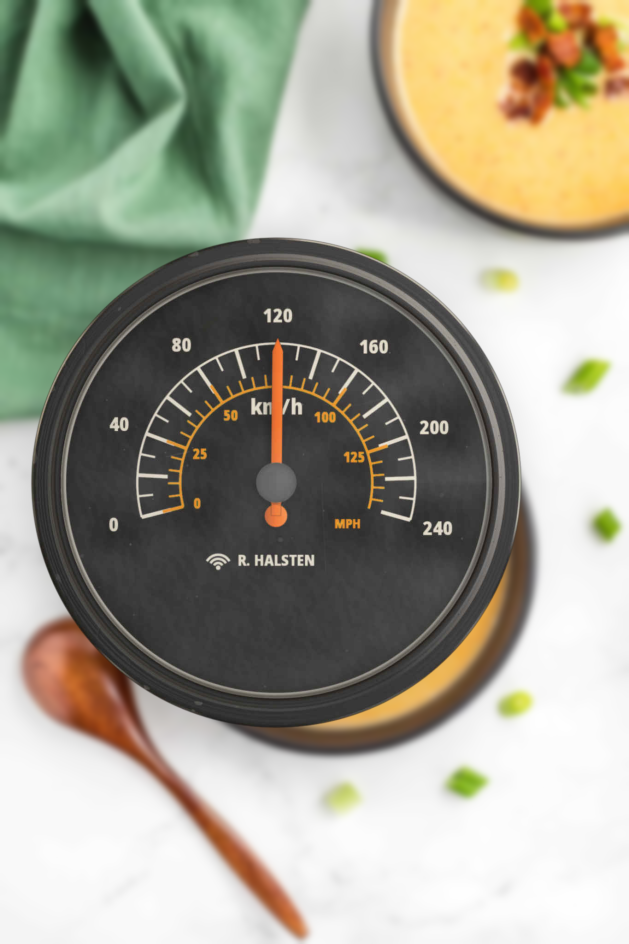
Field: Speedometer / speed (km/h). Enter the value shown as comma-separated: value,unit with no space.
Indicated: 120,km/h
